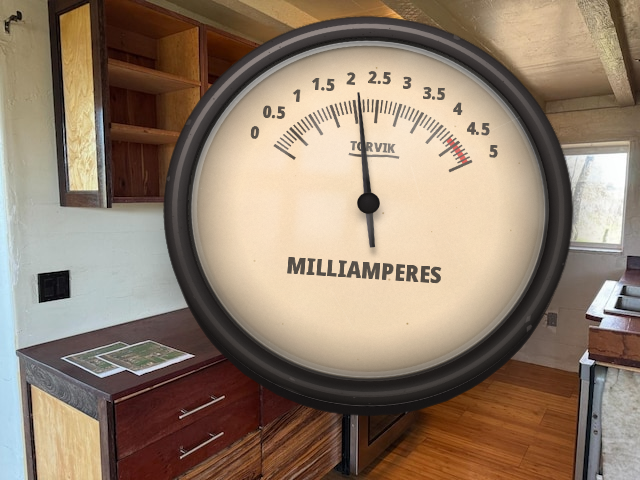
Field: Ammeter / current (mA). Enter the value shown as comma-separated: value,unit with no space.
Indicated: 2.1,mA
